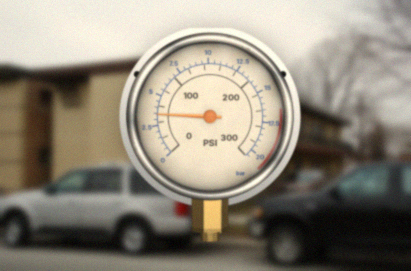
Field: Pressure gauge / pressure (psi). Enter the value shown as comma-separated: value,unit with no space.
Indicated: 50,psi
